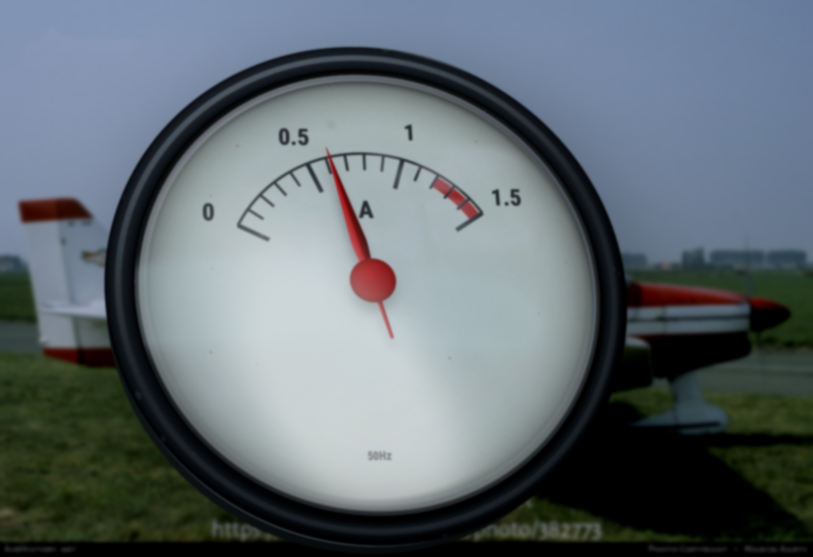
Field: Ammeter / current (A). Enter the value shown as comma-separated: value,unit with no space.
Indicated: 0.6,A
